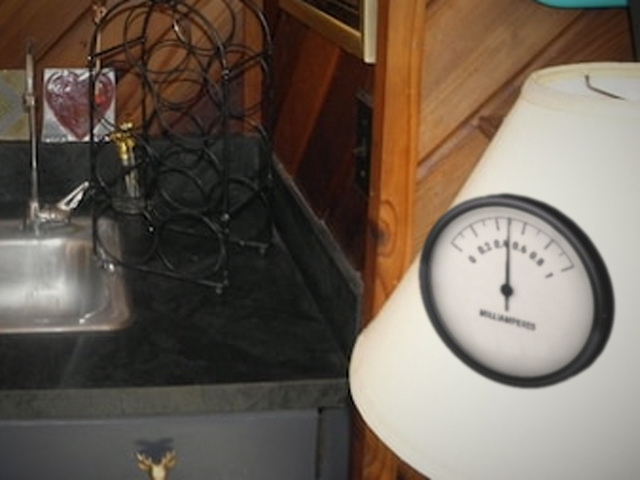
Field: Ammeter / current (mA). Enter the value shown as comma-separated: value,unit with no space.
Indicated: 0.5,mA
